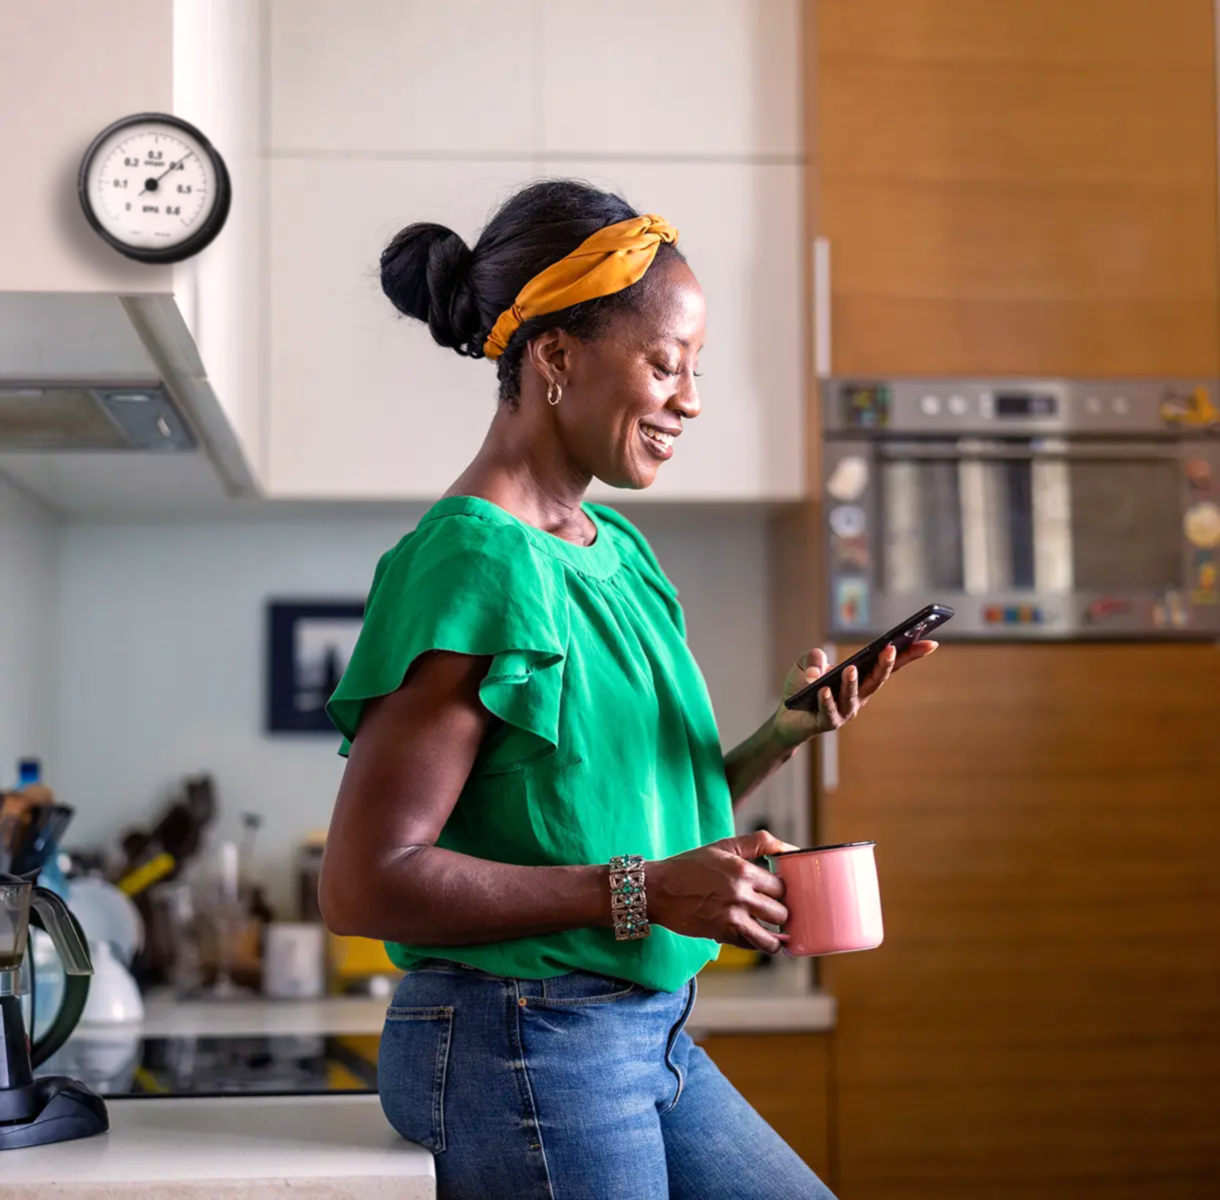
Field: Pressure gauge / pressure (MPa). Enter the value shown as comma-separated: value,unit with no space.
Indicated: 0.4,MPa
